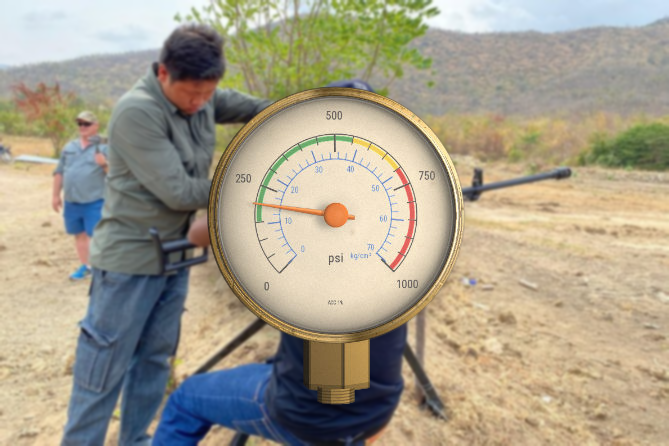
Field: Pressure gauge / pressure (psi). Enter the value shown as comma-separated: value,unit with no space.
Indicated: 200,psi
